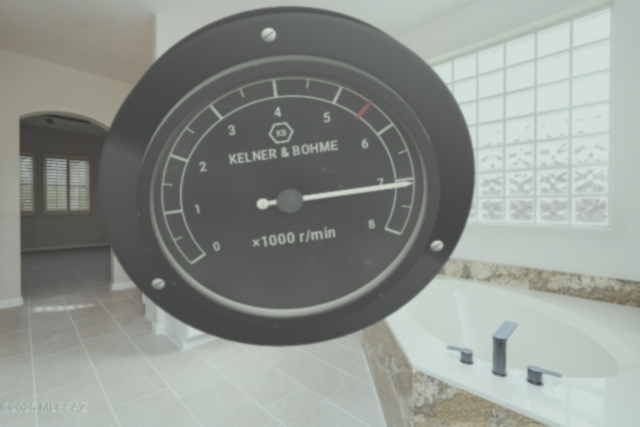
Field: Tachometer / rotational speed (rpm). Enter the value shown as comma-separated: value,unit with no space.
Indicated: 7000,rpm
